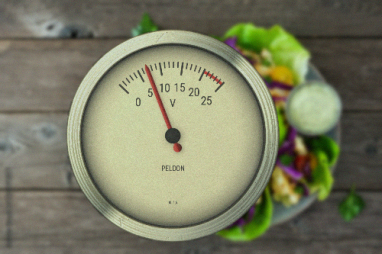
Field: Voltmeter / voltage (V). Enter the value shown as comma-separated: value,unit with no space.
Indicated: 7,V
